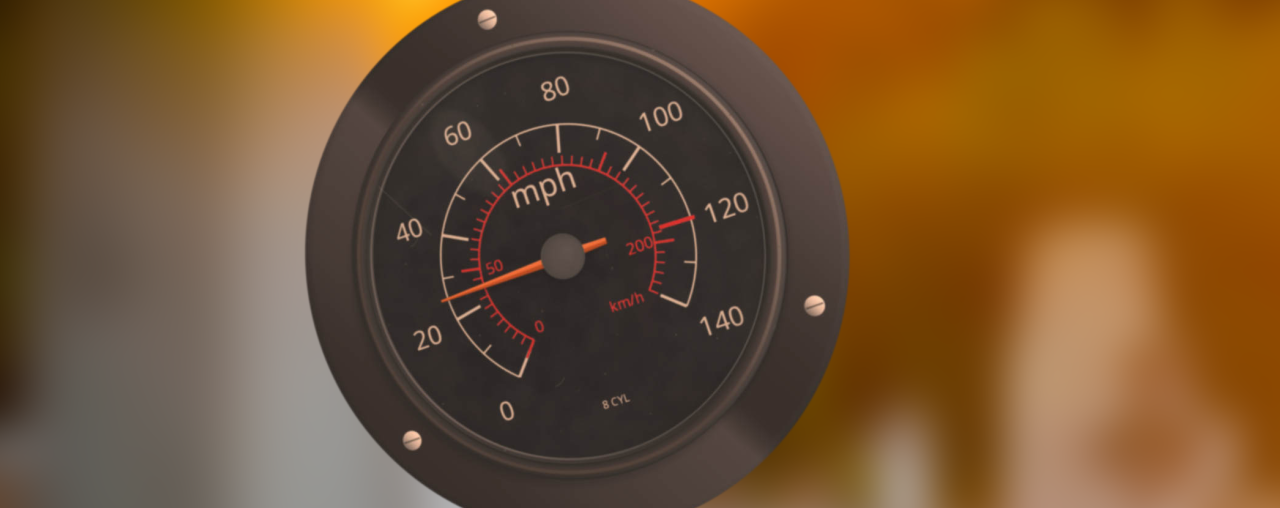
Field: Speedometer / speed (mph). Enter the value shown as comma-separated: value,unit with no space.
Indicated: 25,mph
